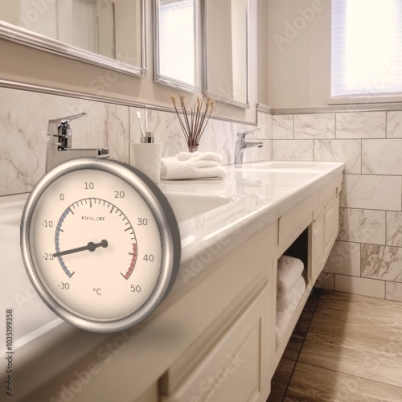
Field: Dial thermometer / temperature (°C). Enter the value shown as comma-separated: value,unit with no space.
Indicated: -20,°C
